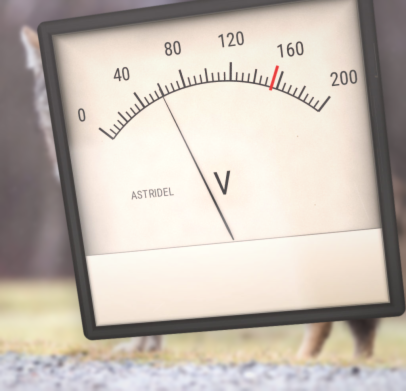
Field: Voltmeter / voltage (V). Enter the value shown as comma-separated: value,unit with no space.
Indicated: 60,V
